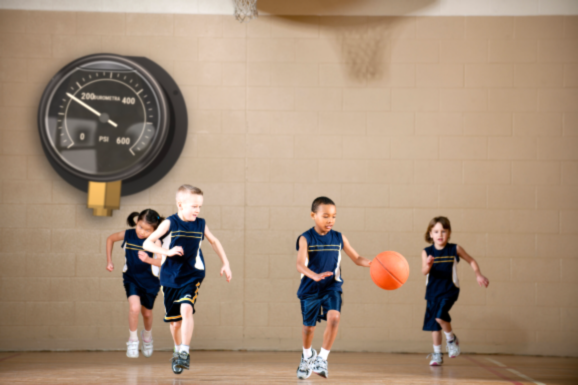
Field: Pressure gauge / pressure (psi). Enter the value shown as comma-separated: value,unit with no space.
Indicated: 160,psi
